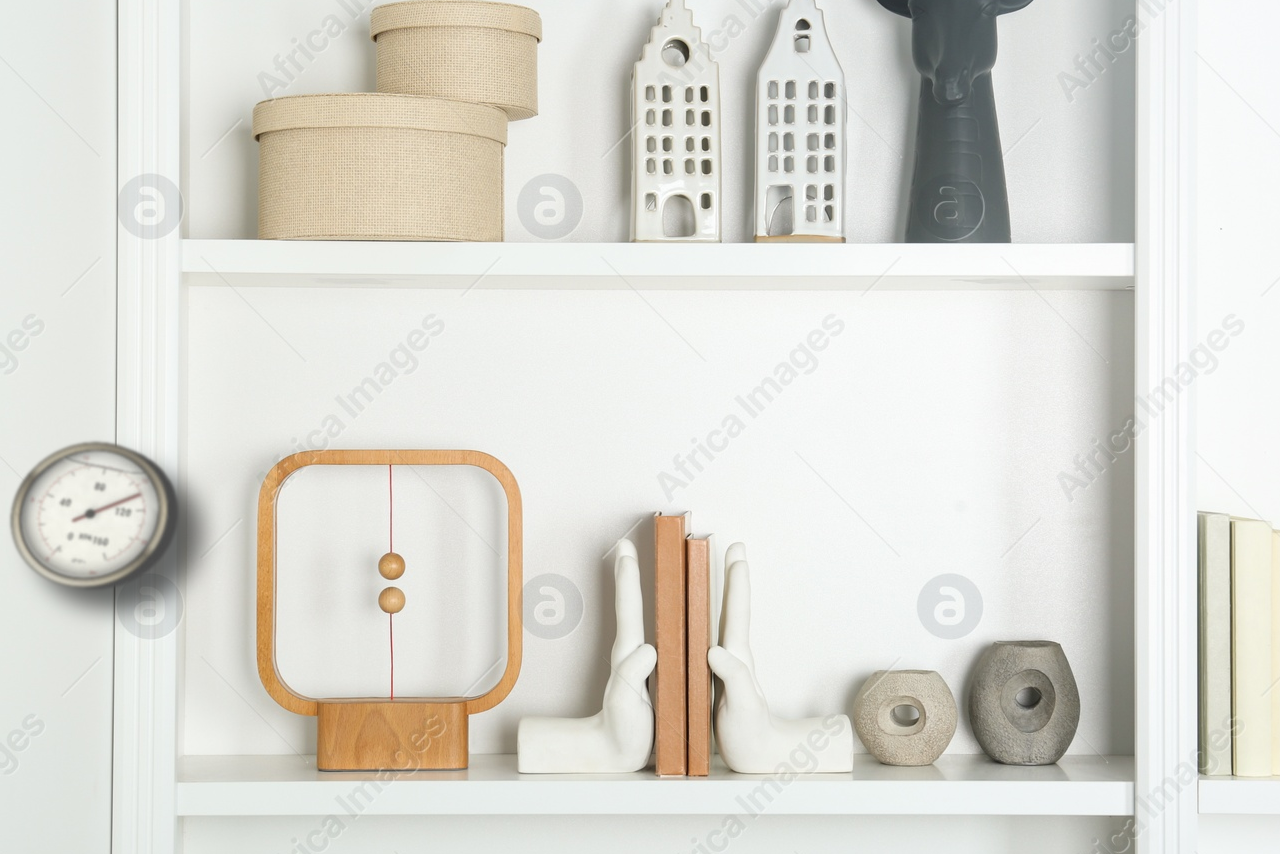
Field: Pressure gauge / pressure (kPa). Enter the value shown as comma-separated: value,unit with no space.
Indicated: 110,kPa
